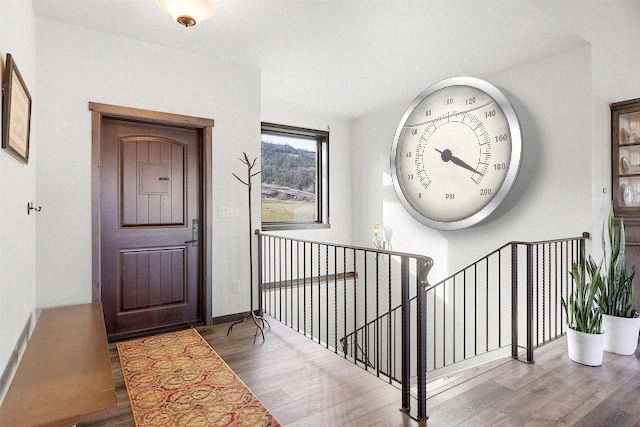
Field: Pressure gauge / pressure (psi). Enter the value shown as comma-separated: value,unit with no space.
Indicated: 190,psi
